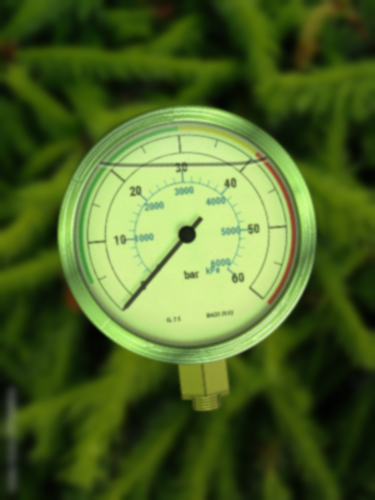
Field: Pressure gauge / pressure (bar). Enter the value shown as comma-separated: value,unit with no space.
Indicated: 0,bar
